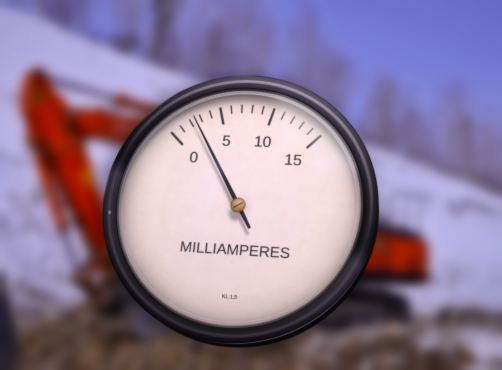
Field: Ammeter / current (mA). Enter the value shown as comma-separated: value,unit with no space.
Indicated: 2.5,mA
